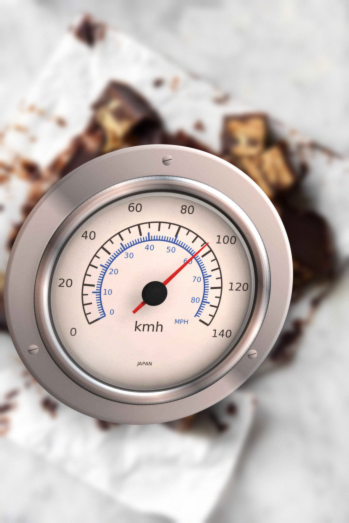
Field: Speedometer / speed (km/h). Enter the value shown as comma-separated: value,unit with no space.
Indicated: 95,km/h
